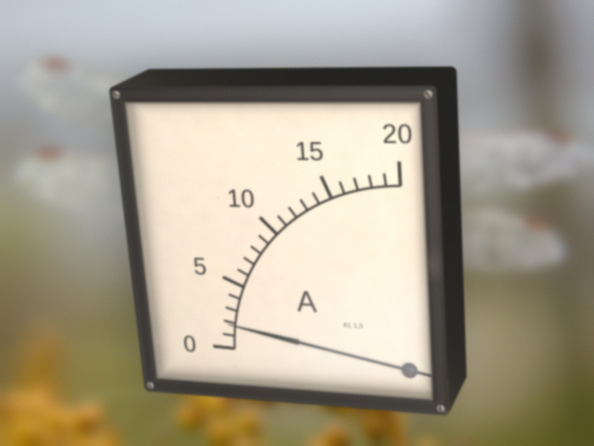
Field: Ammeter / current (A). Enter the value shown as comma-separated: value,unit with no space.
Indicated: 2,A
